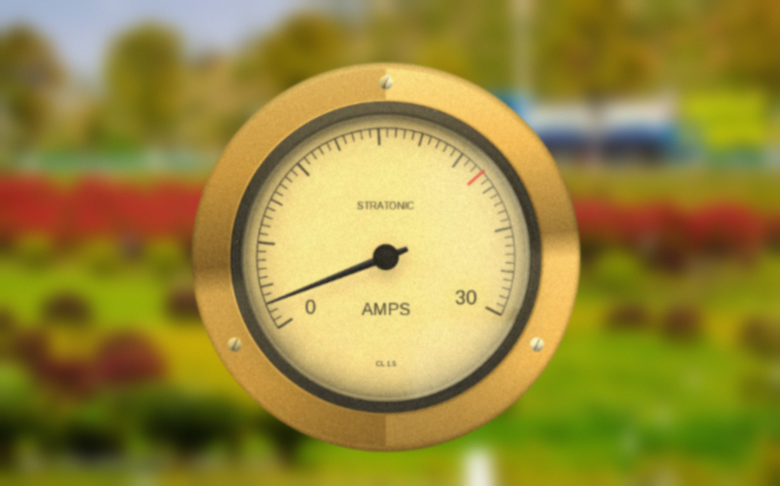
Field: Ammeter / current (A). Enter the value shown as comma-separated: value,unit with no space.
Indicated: 1.5,A
